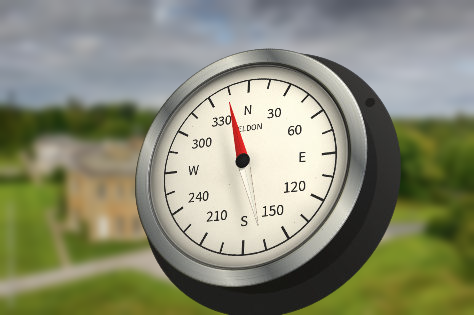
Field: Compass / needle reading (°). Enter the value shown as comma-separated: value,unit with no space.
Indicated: 345,°
